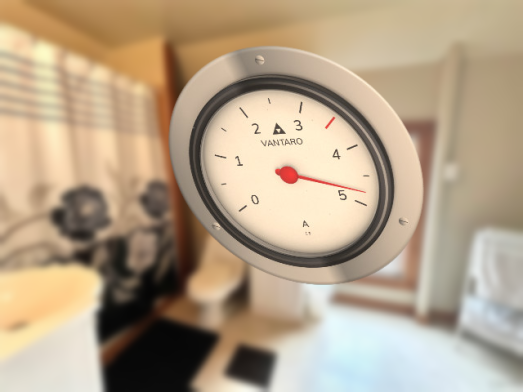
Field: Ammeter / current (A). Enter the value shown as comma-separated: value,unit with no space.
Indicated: 4.75,A
